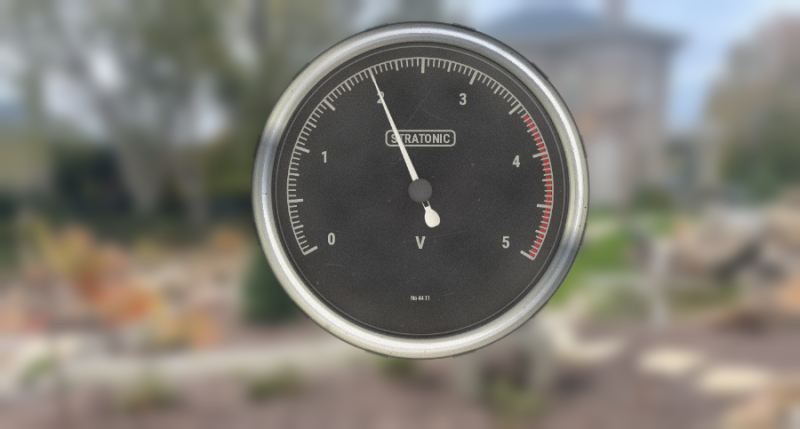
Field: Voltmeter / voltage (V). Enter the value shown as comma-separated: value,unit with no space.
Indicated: 2,V
